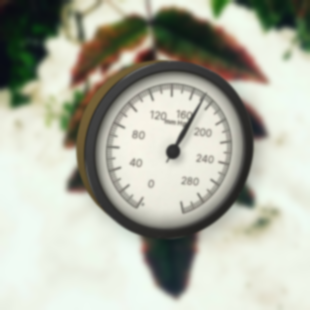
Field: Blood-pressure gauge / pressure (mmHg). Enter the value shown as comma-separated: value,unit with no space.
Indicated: 170,mmHg
